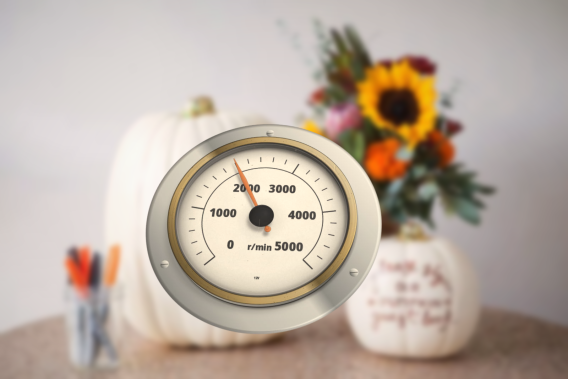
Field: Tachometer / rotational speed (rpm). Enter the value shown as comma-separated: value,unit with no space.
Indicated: 2000,rpm
